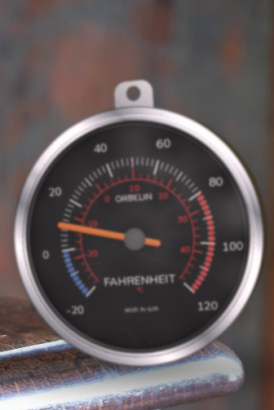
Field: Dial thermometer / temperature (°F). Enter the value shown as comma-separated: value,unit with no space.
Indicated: 10,°F
